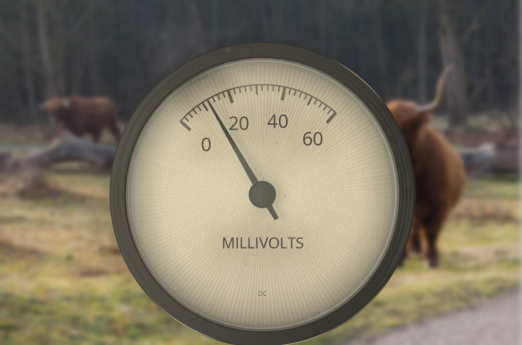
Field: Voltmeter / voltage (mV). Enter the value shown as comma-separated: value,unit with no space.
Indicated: 12,mV
